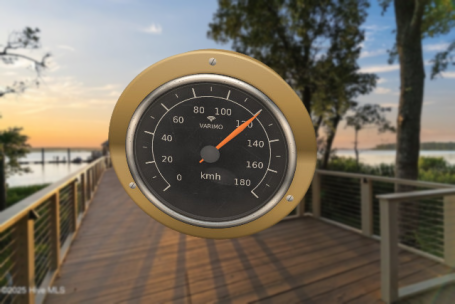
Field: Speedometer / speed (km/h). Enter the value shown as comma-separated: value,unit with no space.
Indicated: 120,km/h
